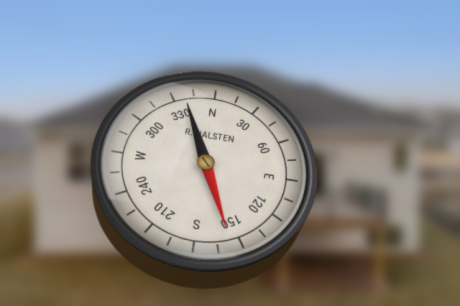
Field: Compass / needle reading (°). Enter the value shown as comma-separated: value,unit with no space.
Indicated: 157.5,°
